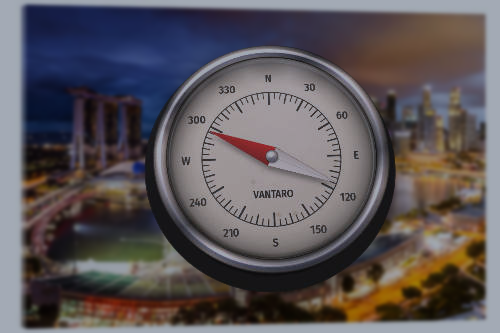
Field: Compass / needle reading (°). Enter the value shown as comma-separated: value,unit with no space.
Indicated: 295,°
